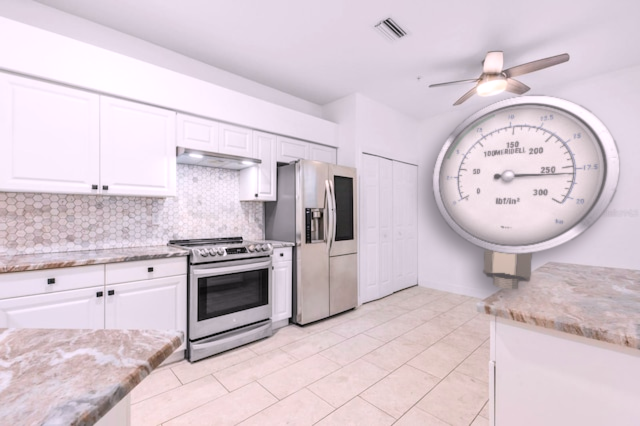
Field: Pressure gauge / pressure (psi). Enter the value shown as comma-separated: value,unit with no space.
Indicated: 260,psi
